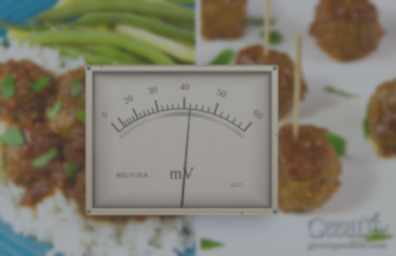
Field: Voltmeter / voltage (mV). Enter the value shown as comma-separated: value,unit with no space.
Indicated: 42,mV
